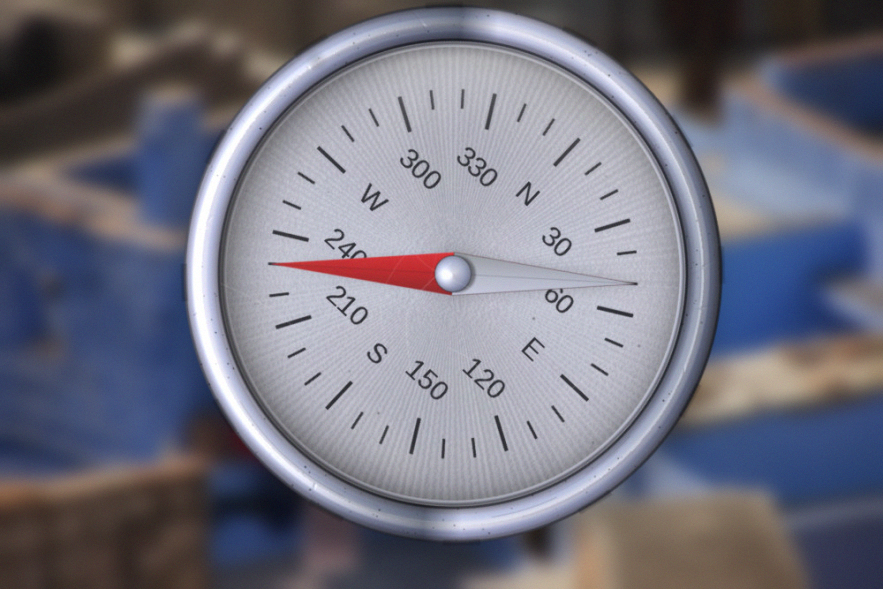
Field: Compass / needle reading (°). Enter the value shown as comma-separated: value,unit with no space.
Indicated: 230,°
